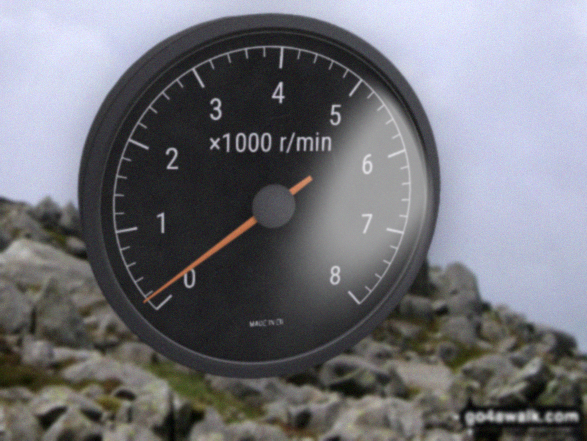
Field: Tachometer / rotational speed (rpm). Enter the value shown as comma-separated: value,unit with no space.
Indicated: 200,rpm
